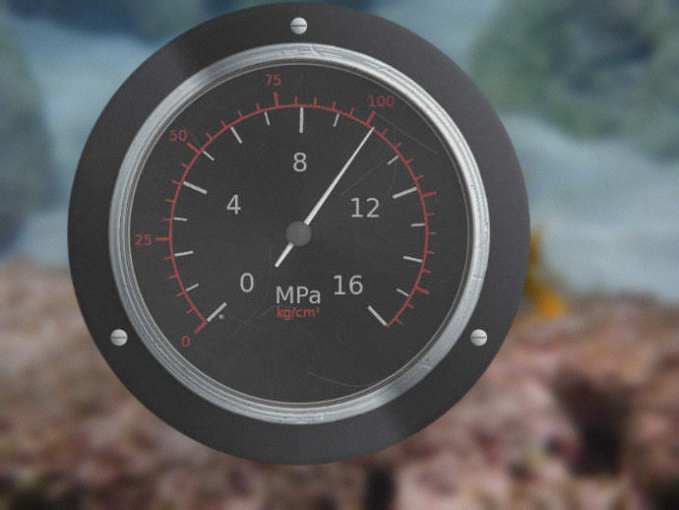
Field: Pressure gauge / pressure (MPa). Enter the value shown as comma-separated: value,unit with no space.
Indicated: 10,MPa
